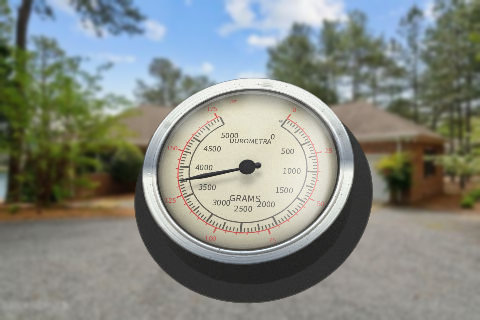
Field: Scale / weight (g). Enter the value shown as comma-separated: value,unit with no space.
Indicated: 3750,g
